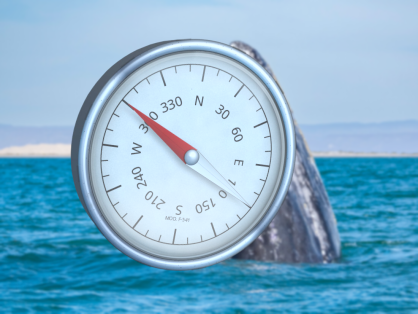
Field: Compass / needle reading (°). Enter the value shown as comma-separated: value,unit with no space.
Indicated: 300,°
